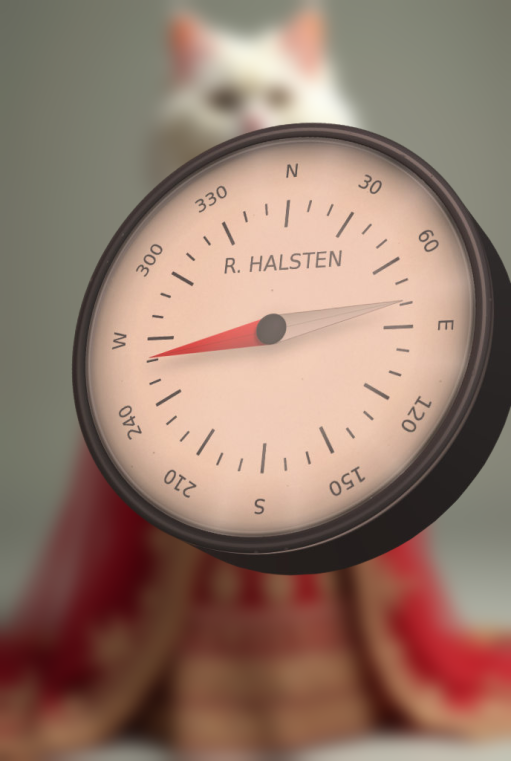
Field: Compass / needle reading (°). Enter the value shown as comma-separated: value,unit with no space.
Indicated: 260,°
